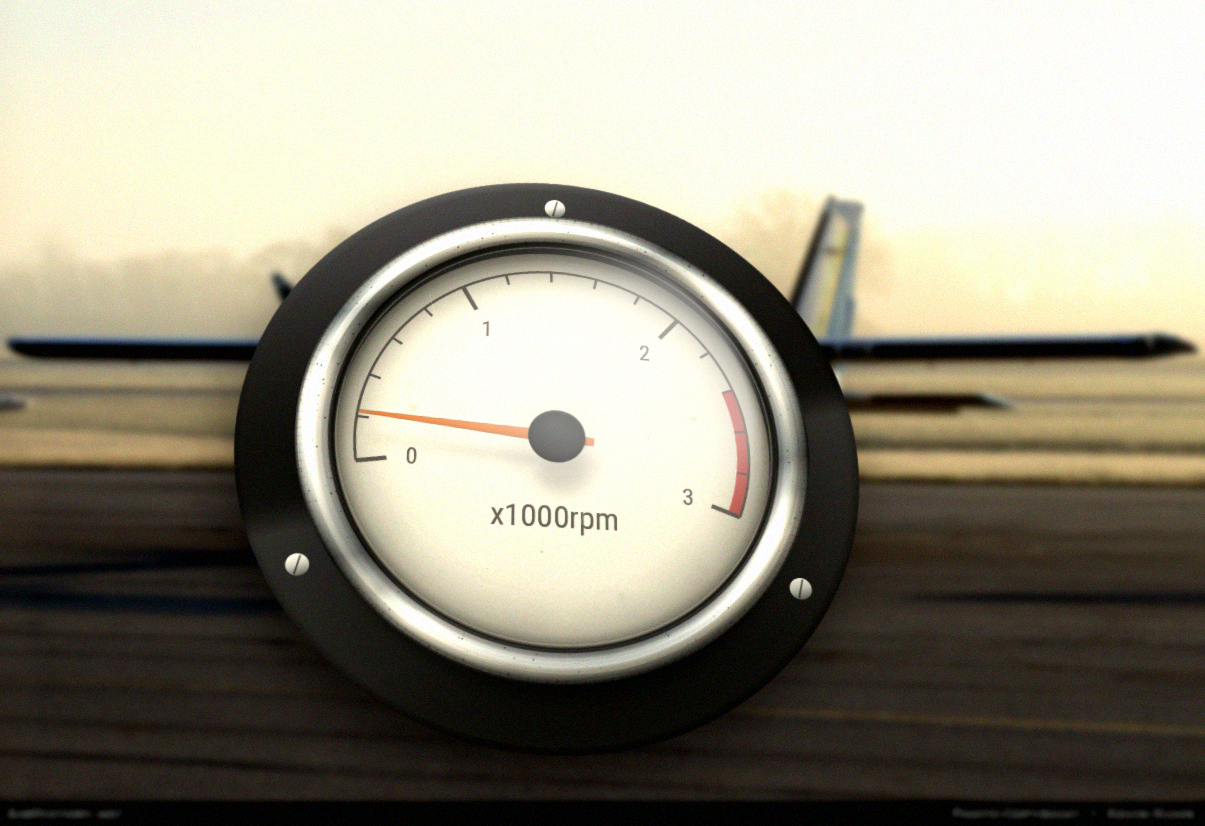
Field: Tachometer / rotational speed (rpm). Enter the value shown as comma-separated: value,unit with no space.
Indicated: 200,rpm
